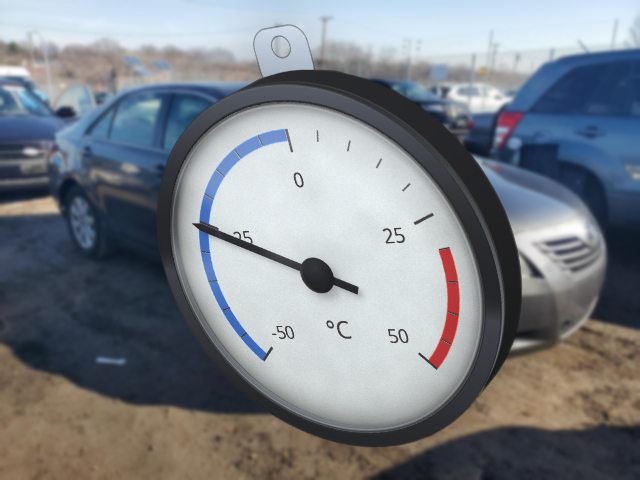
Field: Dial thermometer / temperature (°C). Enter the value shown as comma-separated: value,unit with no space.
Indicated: -25,°C
